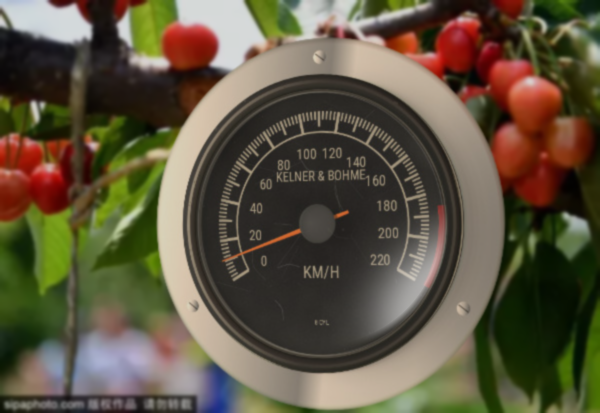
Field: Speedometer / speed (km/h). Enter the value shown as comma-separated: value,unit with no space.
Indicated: 10,km/h
